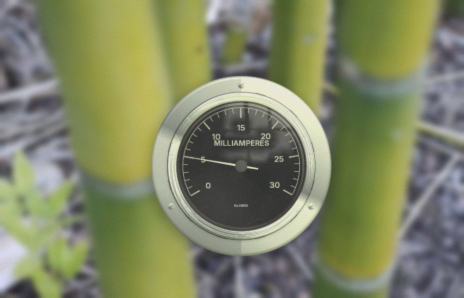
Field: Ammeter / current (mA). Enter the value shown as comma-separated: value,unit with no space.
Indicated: 5,mA
